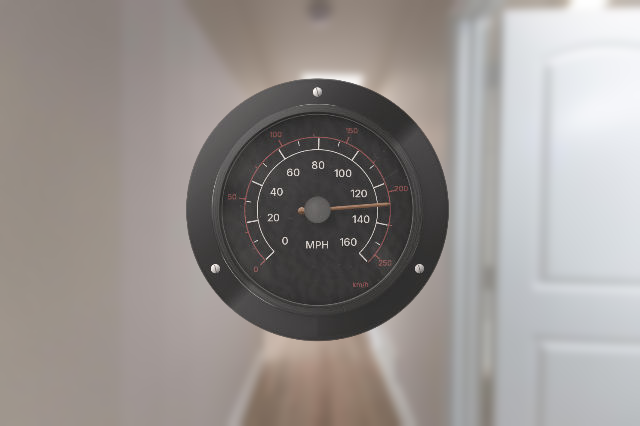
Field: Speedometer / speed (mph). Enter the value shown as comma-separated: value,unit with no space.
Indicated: 130,mph
